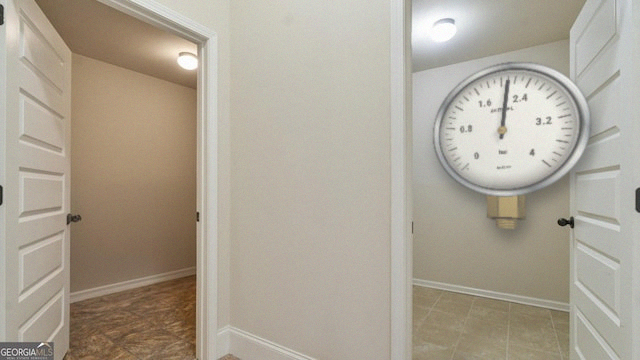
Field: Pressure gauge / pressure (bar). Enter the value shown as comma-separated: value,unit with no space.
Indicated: 2.1,bar
